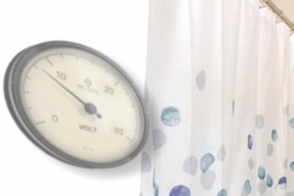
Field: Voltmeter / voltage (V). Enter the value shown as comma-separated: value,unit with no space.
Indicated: 8,V
